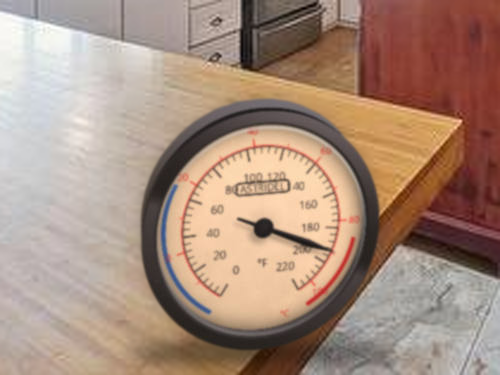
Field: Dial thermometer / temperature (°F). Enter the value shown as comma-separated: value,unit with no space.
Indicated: 192,°F
